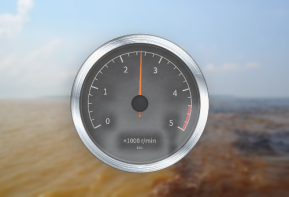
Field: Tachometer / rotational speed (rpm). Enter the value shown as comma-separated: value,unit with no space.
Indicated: 2500,rpm
